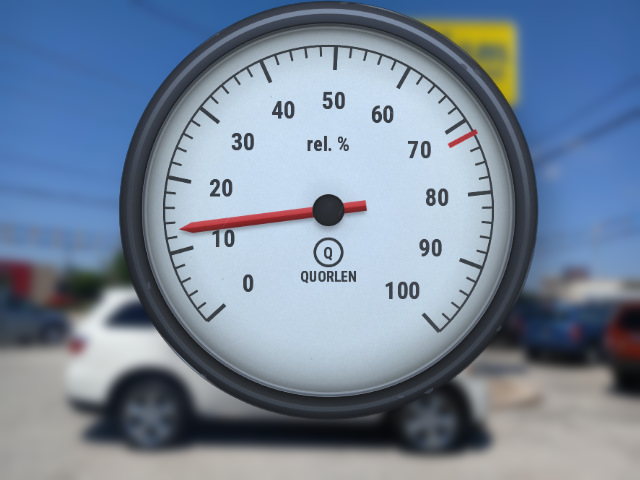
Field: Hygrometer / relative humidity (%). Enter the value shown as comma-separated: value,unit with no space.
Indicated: 13,%
